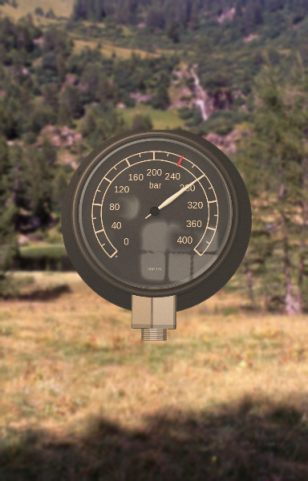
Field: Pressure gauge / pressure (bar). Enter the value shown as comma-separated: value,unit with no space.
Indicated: 280,bar
